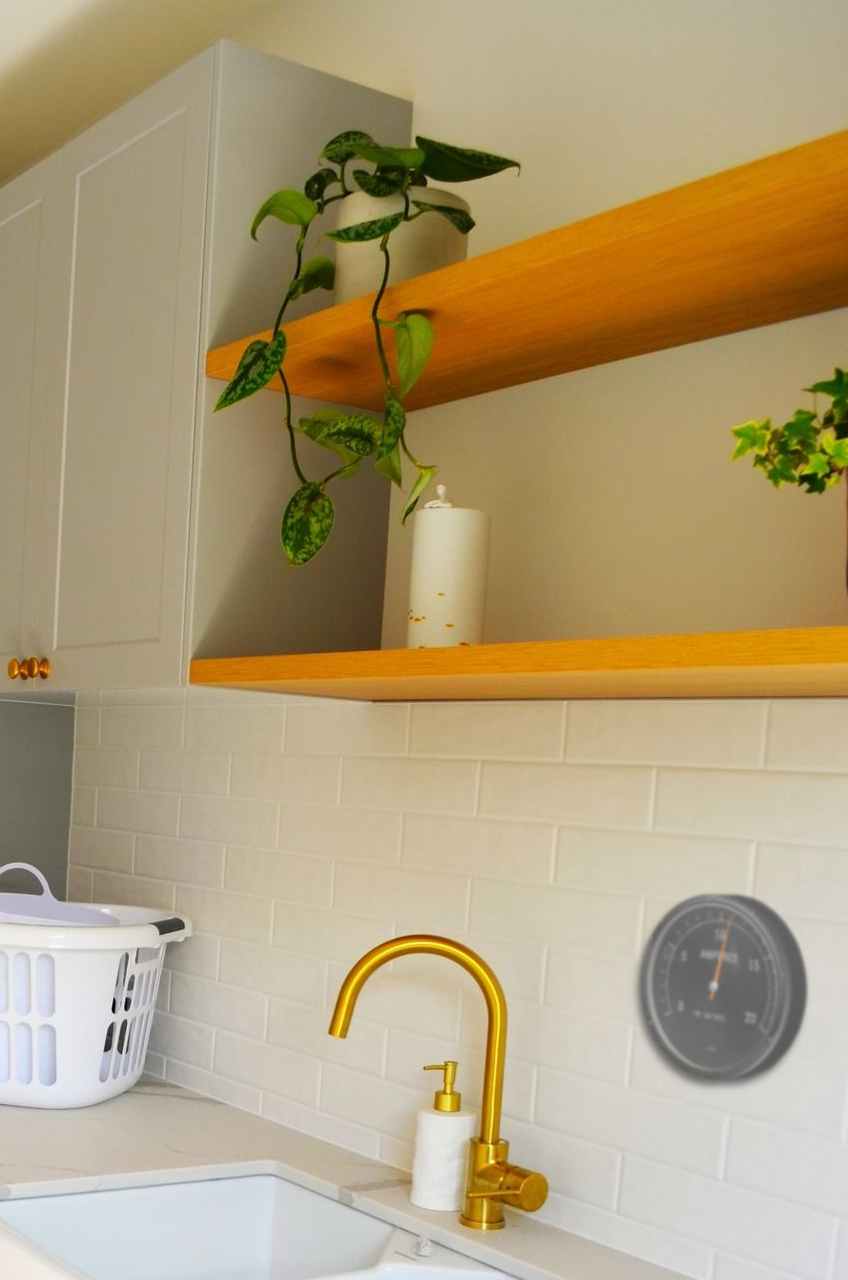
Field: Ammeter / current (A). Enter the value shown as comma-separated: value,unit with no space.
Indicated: 11,A
